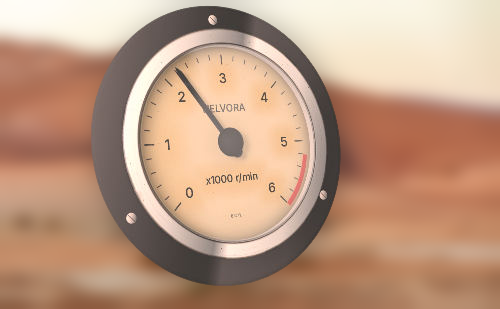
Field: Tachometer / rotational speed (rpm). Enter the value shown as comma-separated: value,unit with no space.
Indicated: 2200,rpm
